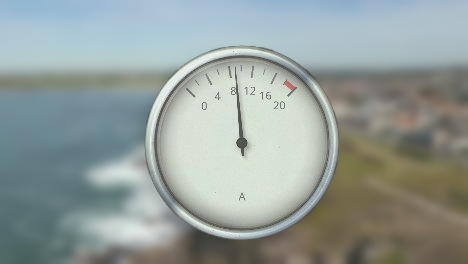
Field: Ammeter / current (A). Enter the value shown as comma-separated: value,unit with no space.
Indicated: 9,A
